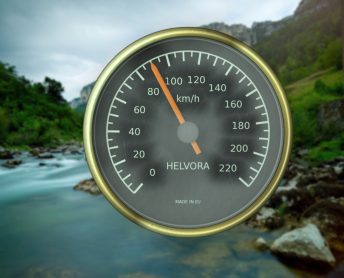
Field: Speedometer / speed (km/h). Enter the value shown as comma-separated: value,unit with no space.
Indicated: 90,km/h
